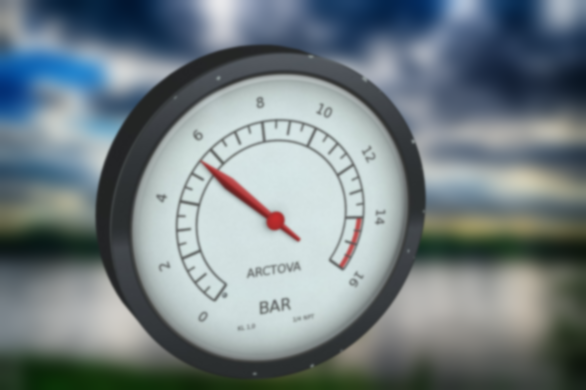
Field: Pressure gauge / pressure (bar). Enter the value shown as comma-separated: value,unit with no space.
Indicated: 5.5,bar
